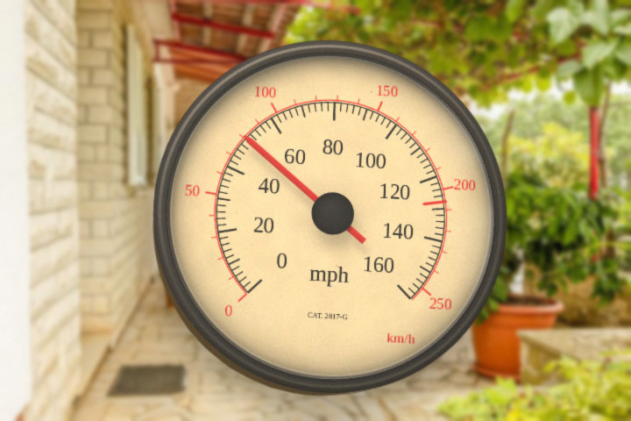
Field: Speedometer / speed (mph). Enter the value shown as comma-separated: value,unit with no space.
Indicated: 50,mph
